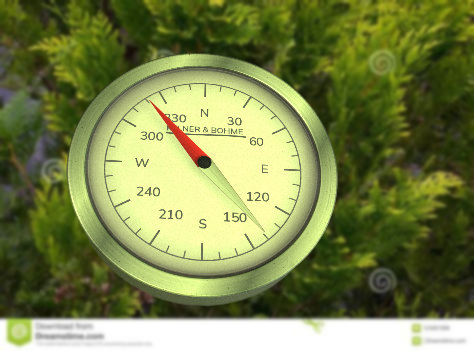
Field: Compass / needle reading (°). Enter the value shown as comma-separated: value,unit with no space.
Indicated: 320,°
